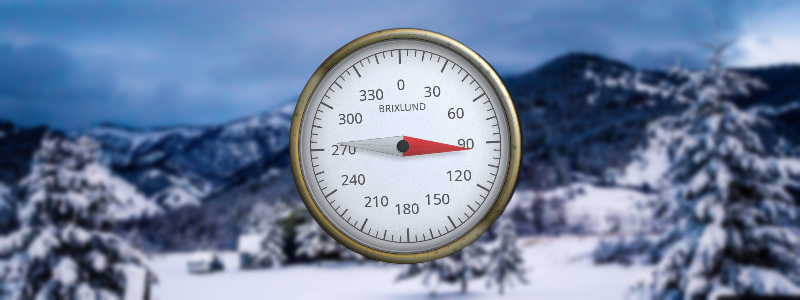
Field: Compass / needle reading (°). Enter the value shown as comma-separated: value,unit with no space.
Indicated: 95,°
